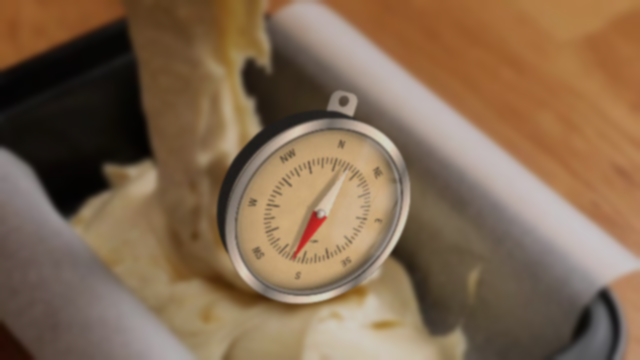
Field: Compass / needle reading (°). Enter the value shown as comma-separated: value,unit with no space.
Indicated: 195,°
